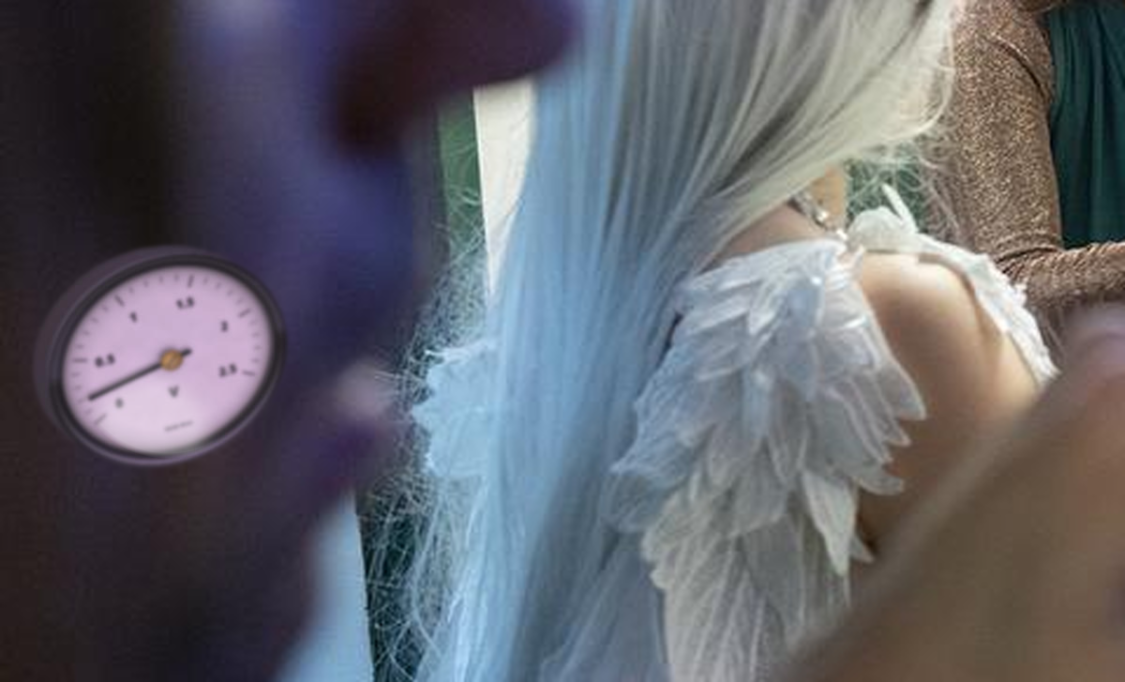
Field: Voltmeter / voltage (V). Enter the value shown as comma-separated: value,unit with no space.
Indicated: 0.2,V
